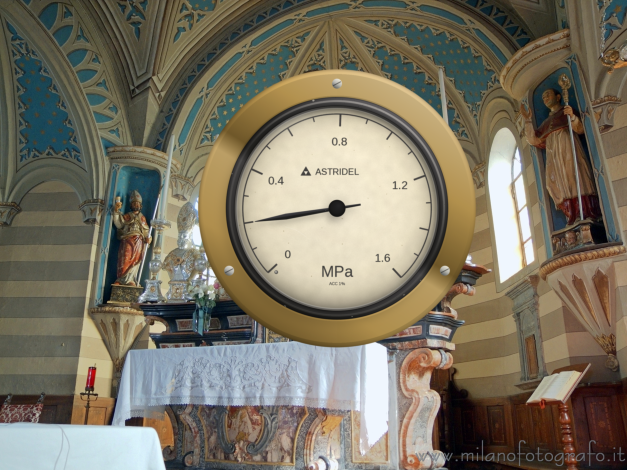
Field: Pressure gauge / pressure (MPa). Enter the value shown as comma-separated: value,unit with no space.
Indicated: 0.2,MPa
